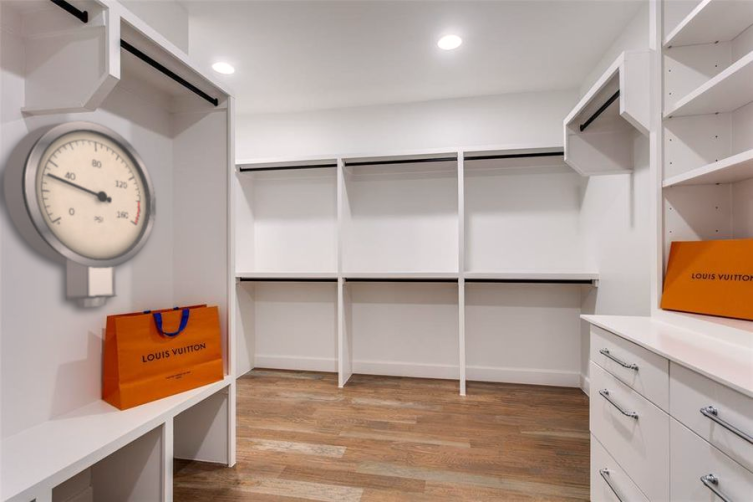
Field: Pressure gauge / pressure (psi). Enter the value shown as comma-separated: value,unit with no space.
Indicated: 30,psi
